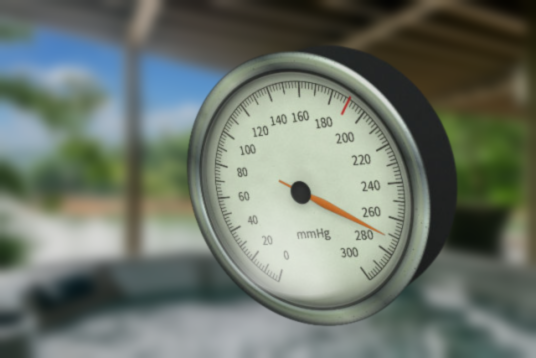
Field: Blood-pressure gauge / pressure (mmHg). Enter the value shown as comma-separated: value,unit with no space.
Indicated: 270,mmHg
